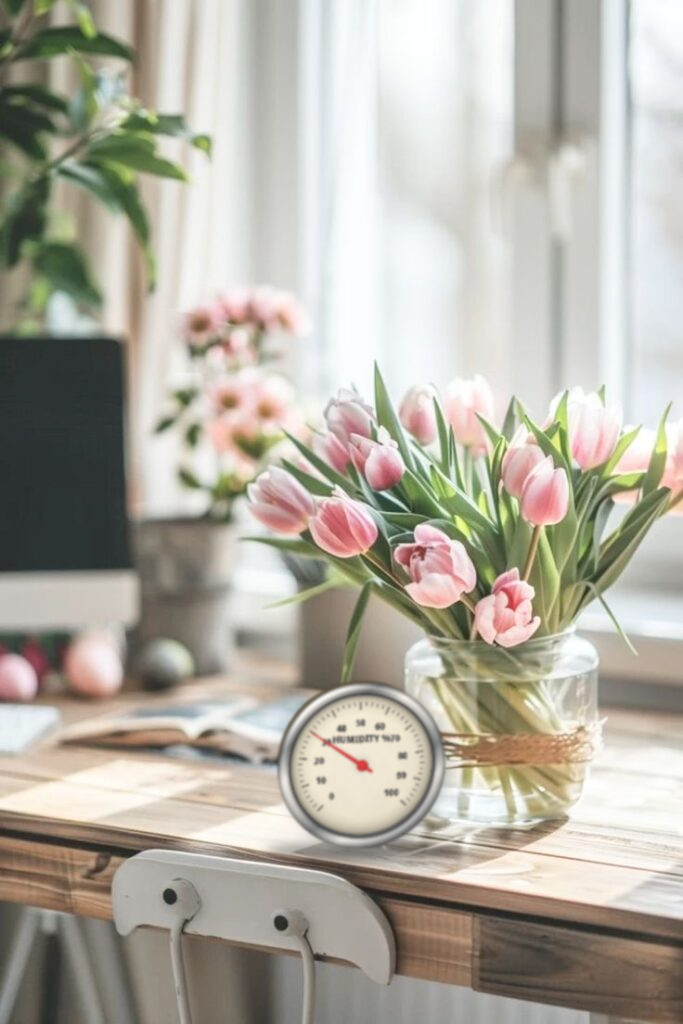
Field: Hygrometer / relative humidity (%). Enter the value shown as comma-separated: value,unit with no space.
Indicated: 30,%
